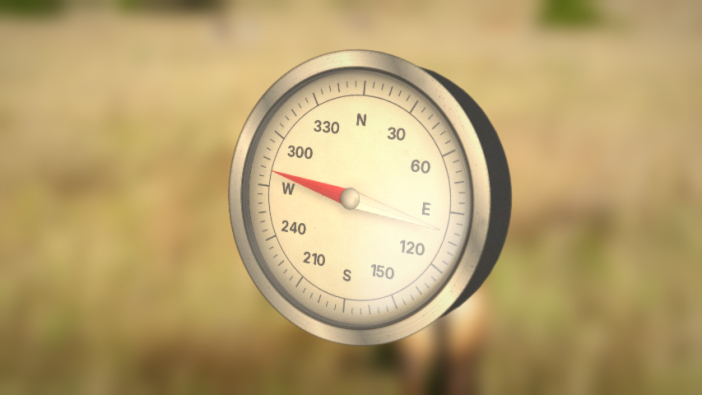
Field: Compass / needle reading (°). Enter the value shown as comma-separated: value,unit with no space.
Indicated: 280,°
